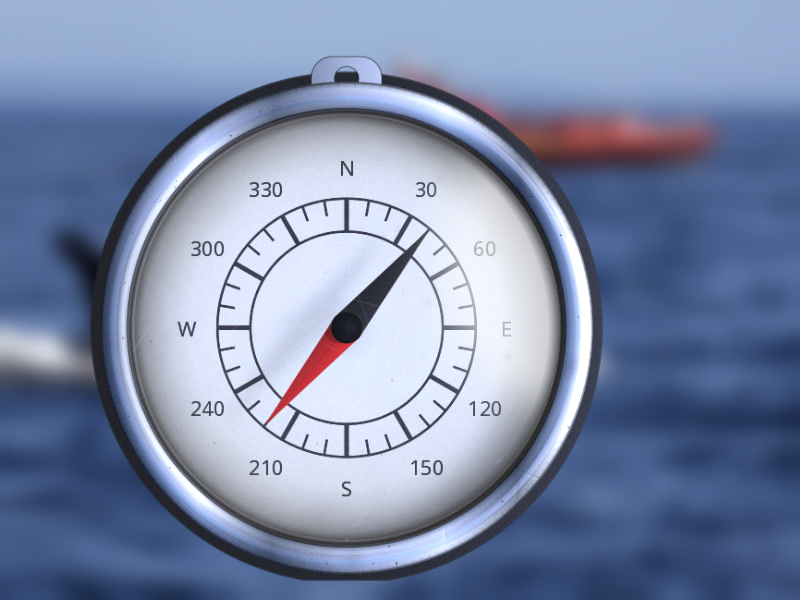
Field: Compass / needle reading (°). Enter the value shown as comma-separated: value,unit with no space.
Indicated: 220,°
